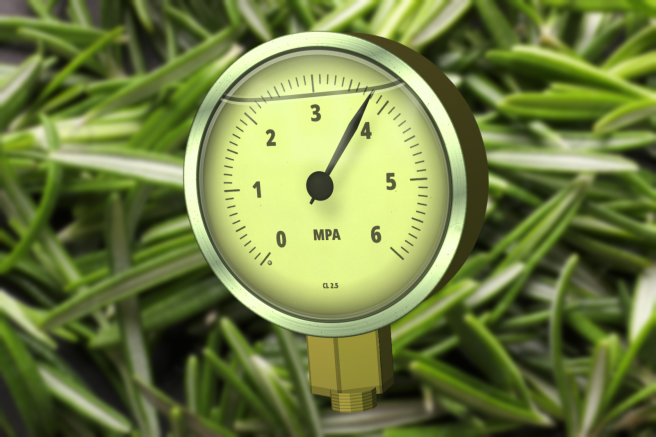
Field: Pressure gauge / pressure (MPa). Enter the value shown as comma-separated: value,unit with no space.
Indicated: 3.8,MPa
